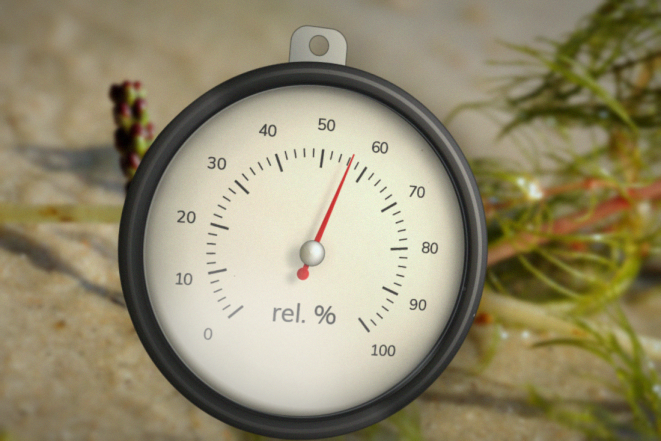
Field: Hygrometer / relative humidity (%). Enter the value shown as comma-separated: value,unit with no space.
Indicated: 56,%
